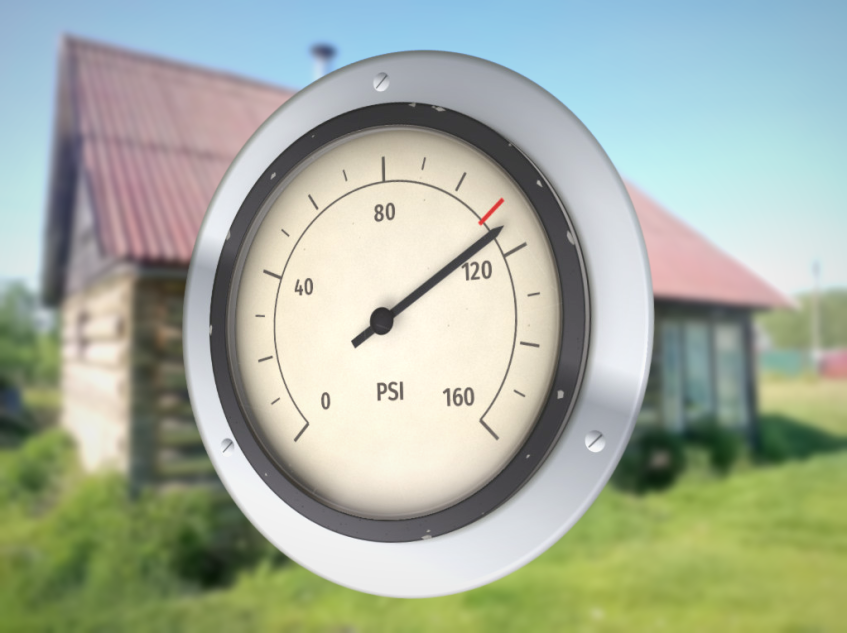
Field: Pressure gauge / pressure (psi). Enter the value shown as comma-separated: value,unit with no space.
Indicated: 115,psi
